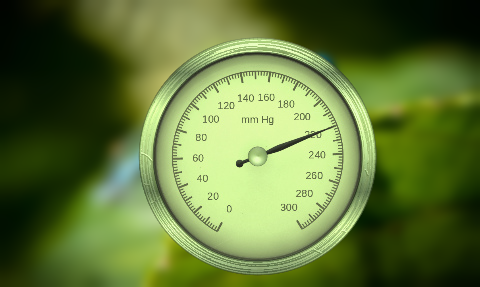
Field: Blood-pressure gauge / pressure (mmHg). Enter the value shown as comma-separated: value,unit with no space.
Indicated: 220,mmHg
